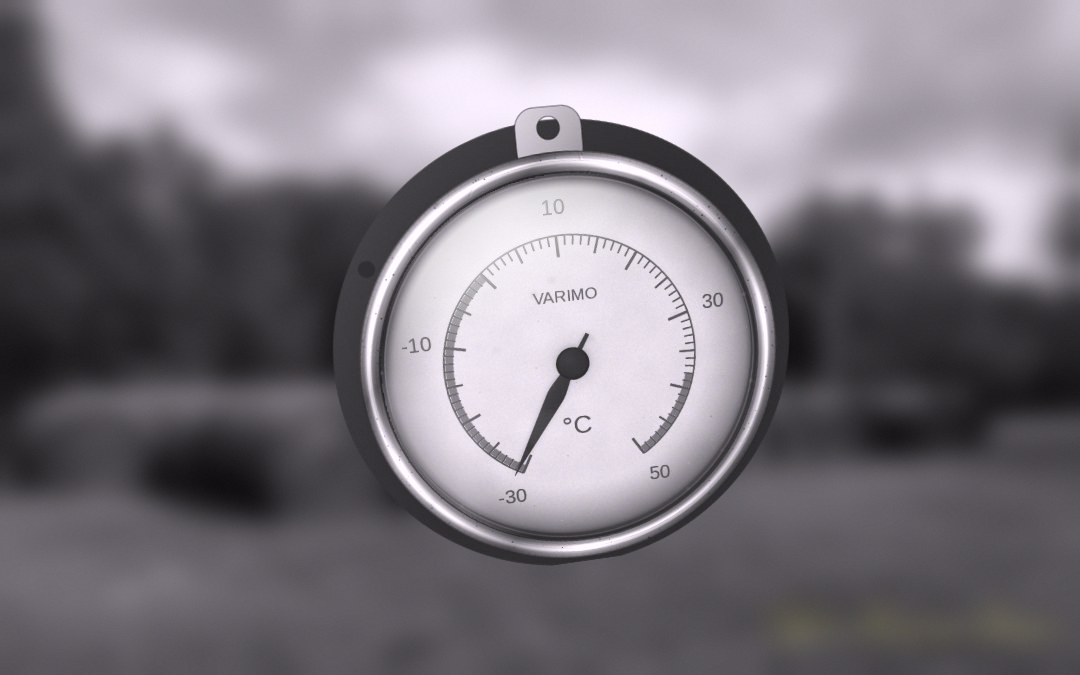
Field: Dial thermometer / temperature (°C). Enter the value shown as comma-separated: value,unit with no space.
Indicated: -29,°C
